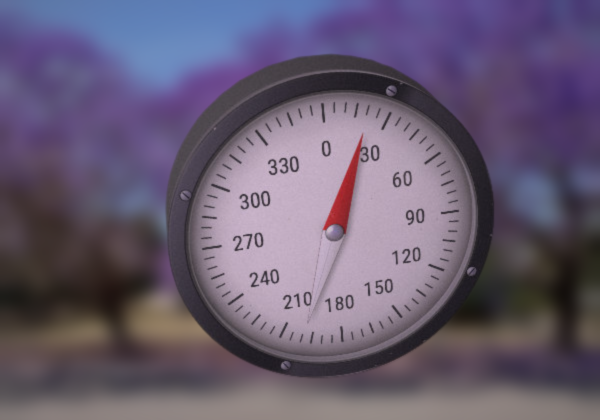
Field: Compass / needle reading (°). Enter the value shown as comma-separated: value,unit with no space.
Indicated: 20,°
